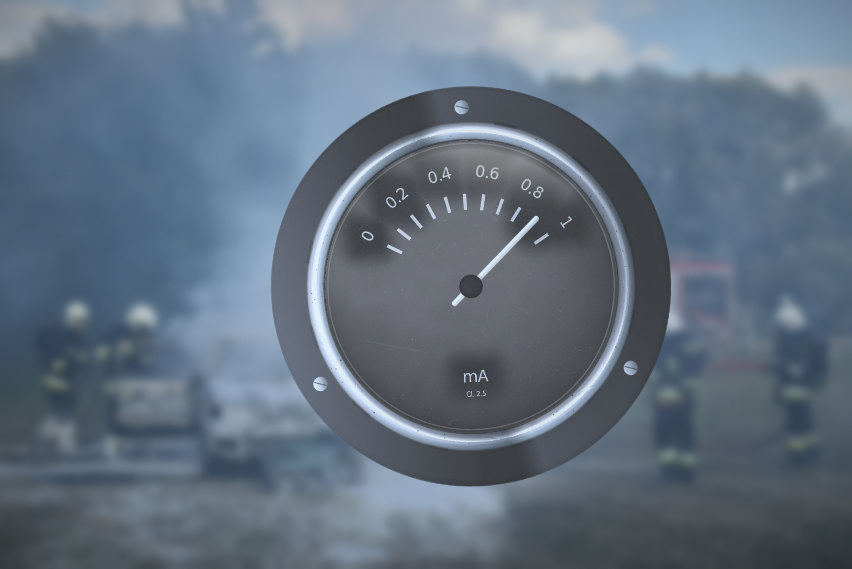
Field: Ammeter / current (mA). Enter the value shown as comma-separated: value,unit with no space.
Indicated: 0.9,mA
